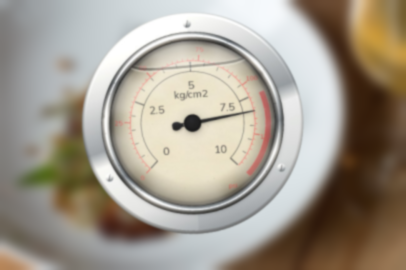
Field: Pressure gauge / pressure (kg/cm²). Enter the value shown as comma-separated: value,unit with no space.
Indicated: 8,kg/cm²
